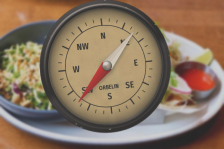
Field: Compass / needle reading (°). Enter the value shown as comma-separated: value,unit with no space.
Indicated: 225,°
